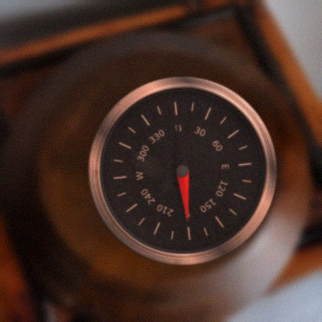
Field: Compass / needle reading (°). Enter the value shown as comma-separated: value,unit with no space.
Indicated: 180,°
